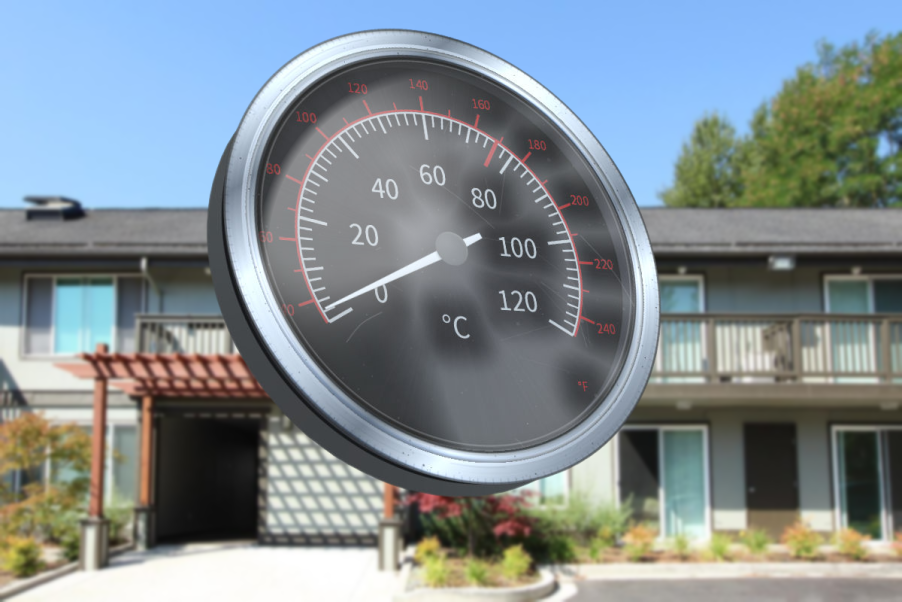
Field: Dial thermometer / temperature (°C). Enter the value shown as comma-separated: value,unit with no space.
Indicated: 2,°C
